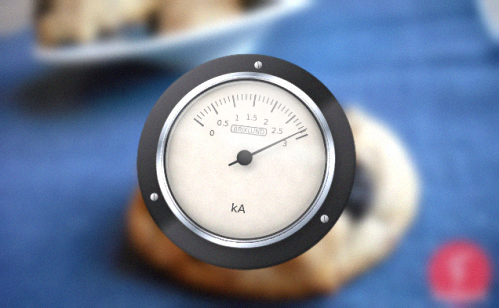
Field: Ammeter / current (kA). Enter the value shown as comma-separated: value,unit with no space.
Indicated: 2.9,kA
